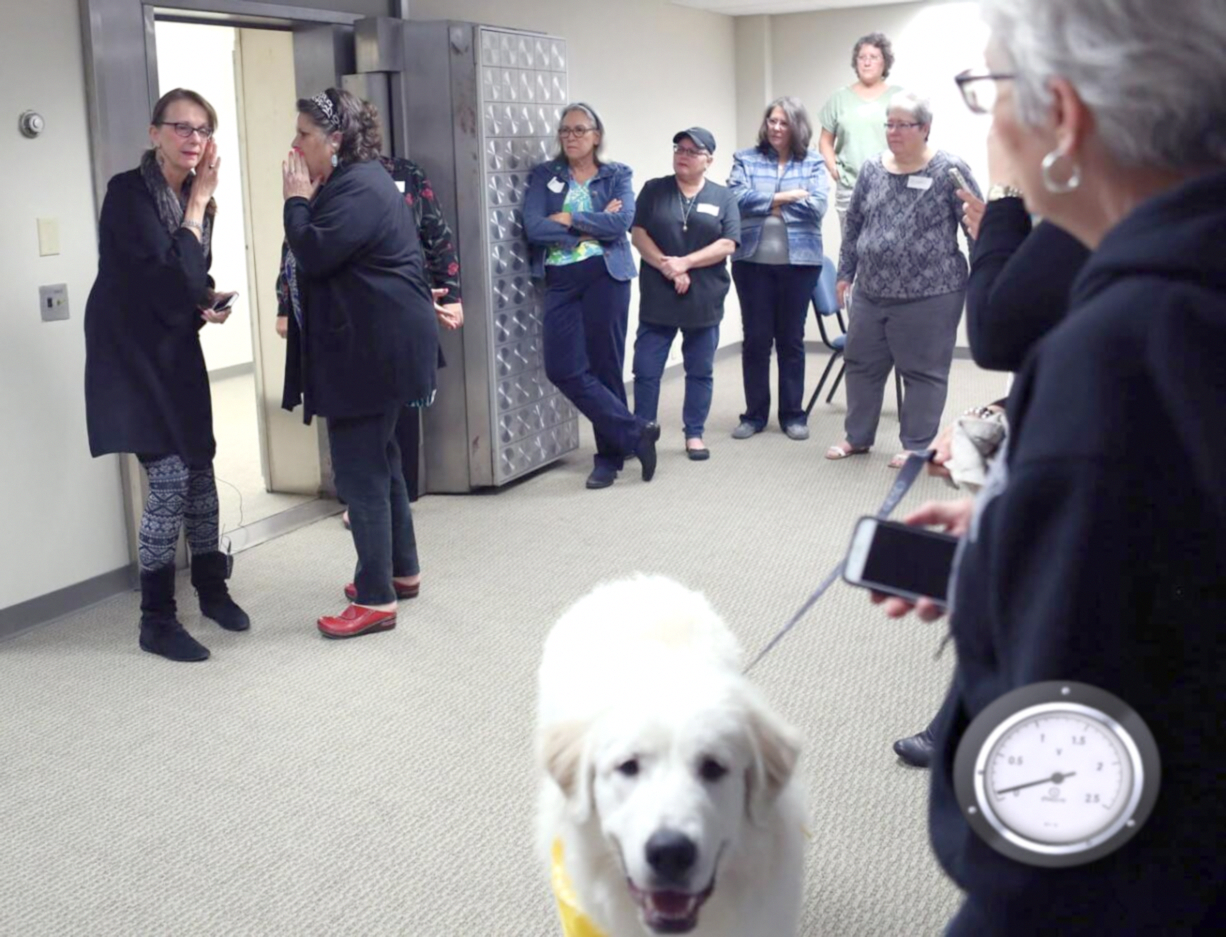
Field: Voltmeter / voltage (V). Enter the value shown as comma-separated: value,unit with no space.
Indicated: 0.1,V
